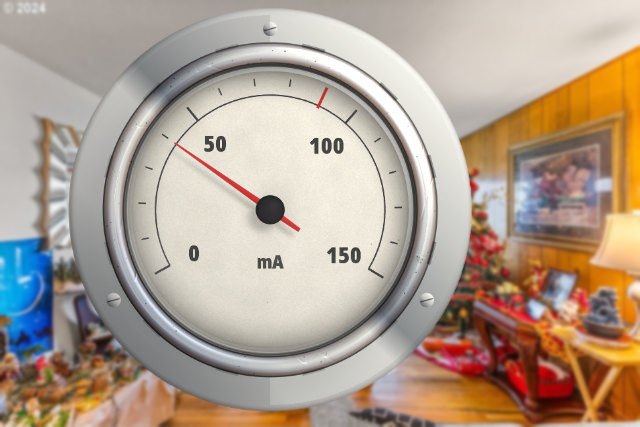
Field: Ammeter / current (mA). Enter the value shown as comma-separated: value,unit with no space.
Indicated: 40,mA
